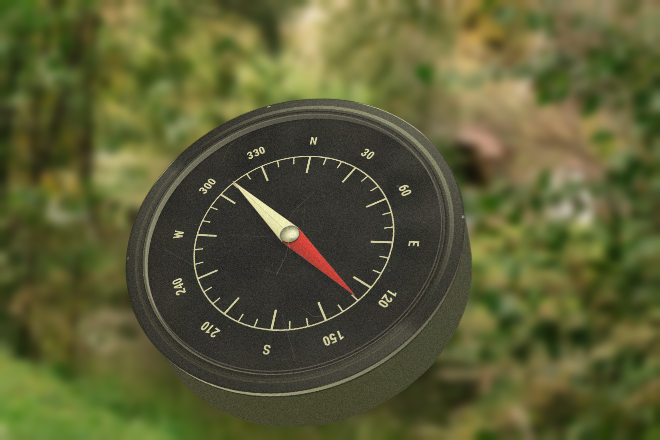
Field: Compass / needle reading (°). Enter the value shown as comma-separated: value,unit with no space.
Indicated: 130,°
